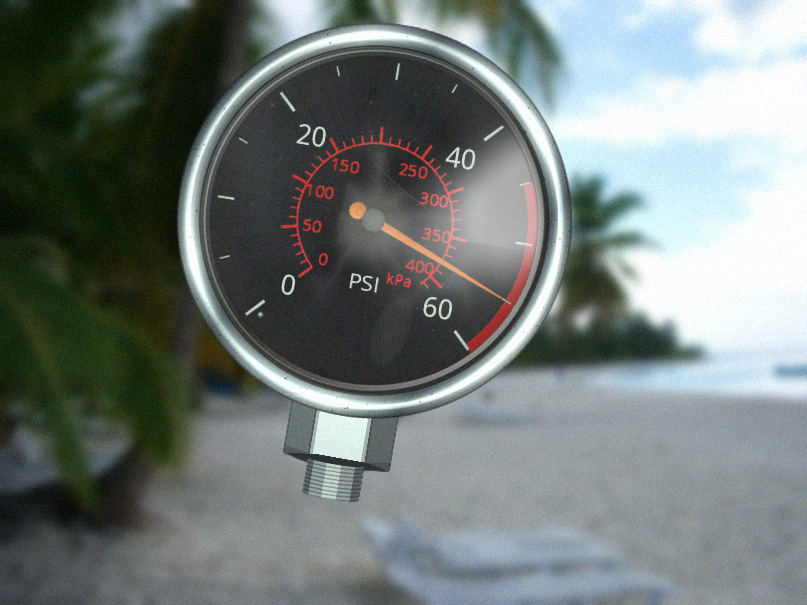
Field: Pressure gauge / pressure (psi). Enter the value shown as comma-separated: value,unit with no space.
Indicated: 55,psi
